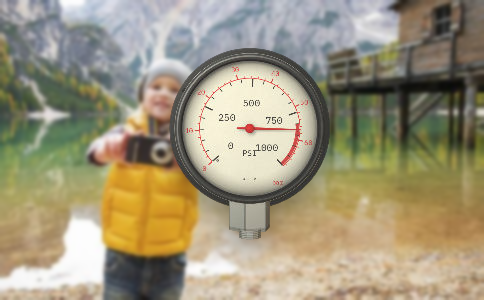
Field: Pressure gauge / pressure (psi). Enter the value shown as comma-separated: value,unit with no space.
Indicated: 825,psi
